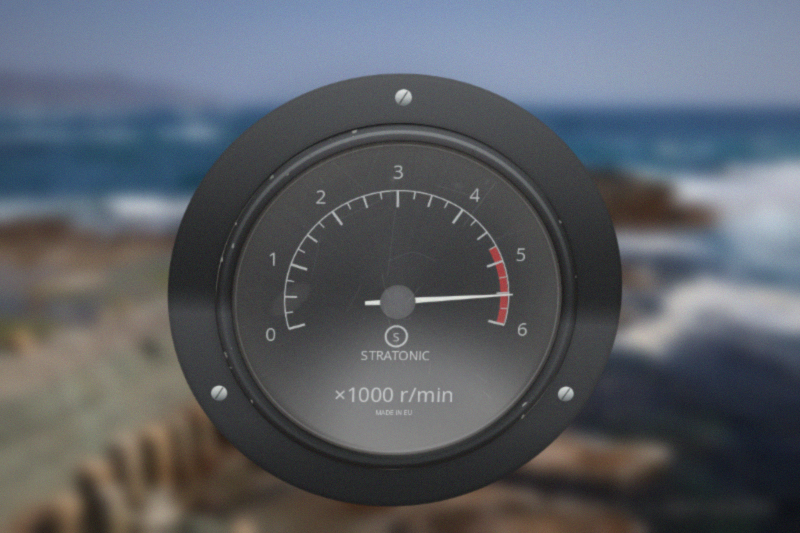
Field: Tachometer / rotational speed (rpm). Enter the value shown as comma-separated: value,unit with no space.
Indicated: 5500,rpm
